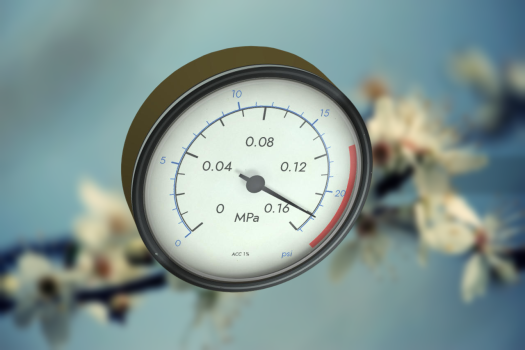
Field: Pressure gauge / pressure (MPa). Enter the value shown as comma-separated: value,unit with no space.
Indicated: 0.15,MPa
